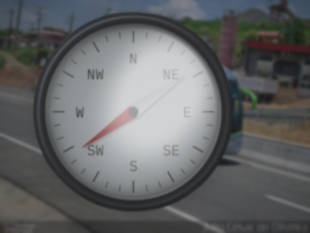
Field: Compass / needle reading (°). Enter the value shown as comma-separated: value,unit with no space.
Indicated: 235,°
